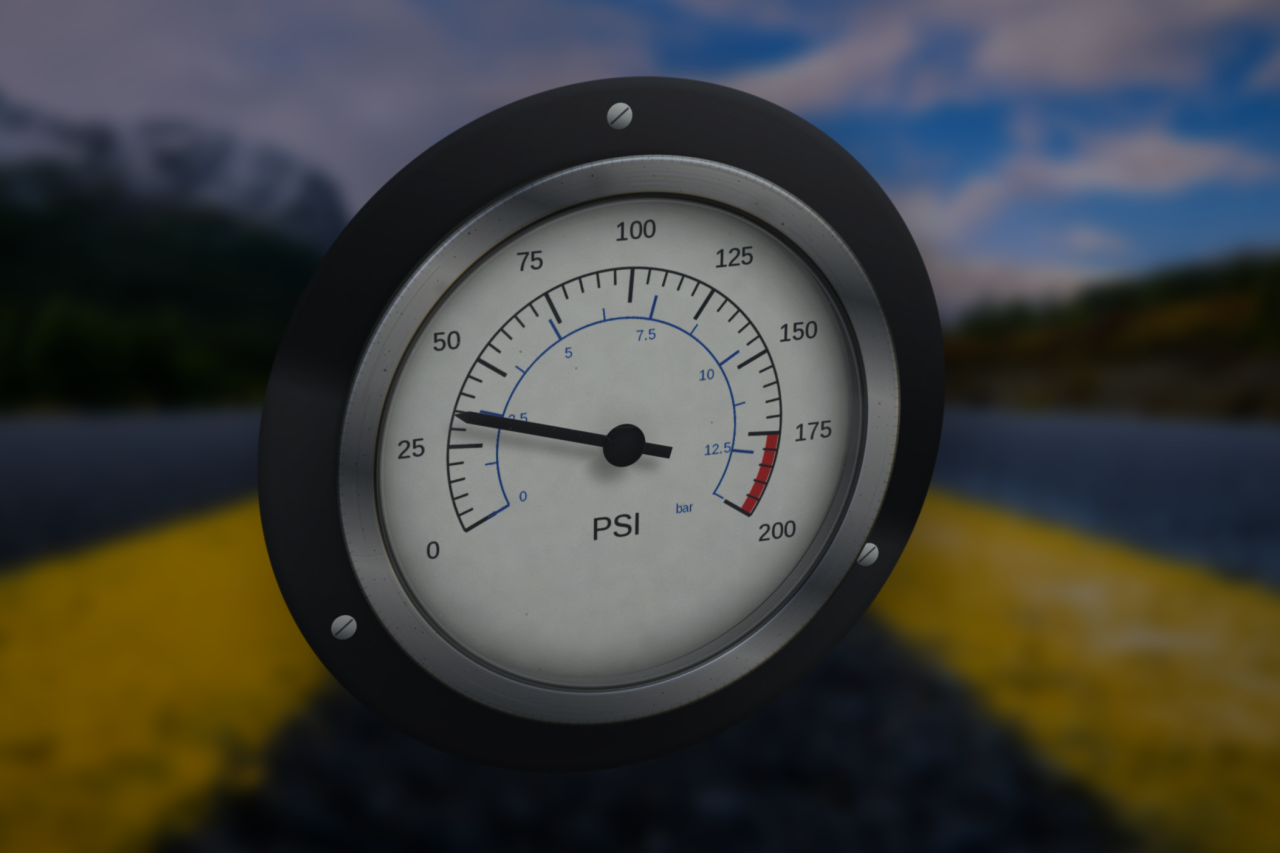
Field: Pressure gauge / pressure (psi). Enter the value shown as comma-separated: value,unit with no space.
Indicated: 35,psi
